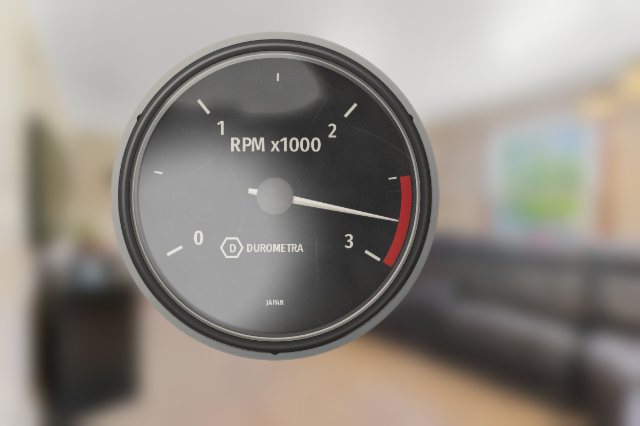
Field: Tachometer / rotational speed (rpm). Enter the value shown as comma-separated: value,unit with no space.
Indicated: 2750,rpm
